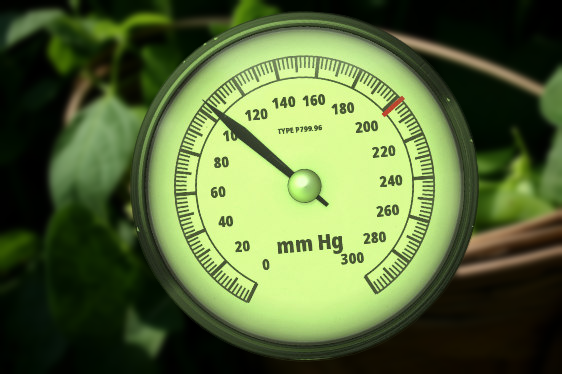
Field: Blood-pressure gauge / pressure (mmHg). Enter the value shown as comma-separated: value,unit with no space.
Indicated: 104,mmHg
